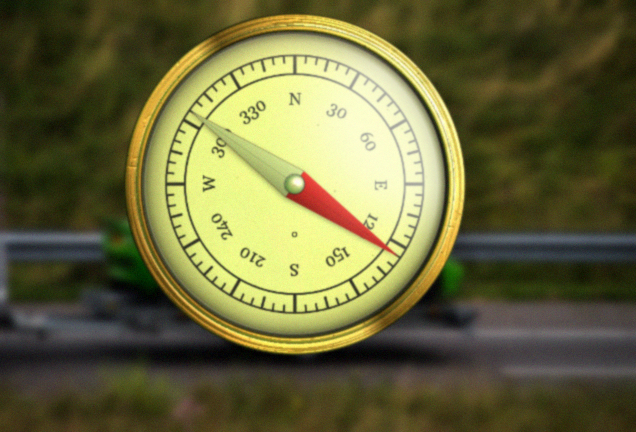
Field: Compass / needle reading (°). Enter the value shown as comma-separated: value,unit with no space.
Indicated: 125,°
